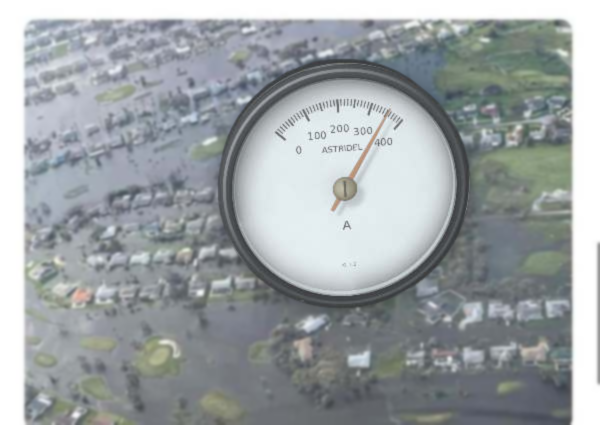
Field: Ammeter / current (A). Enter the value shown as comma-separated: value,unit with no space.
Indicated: 350,A
